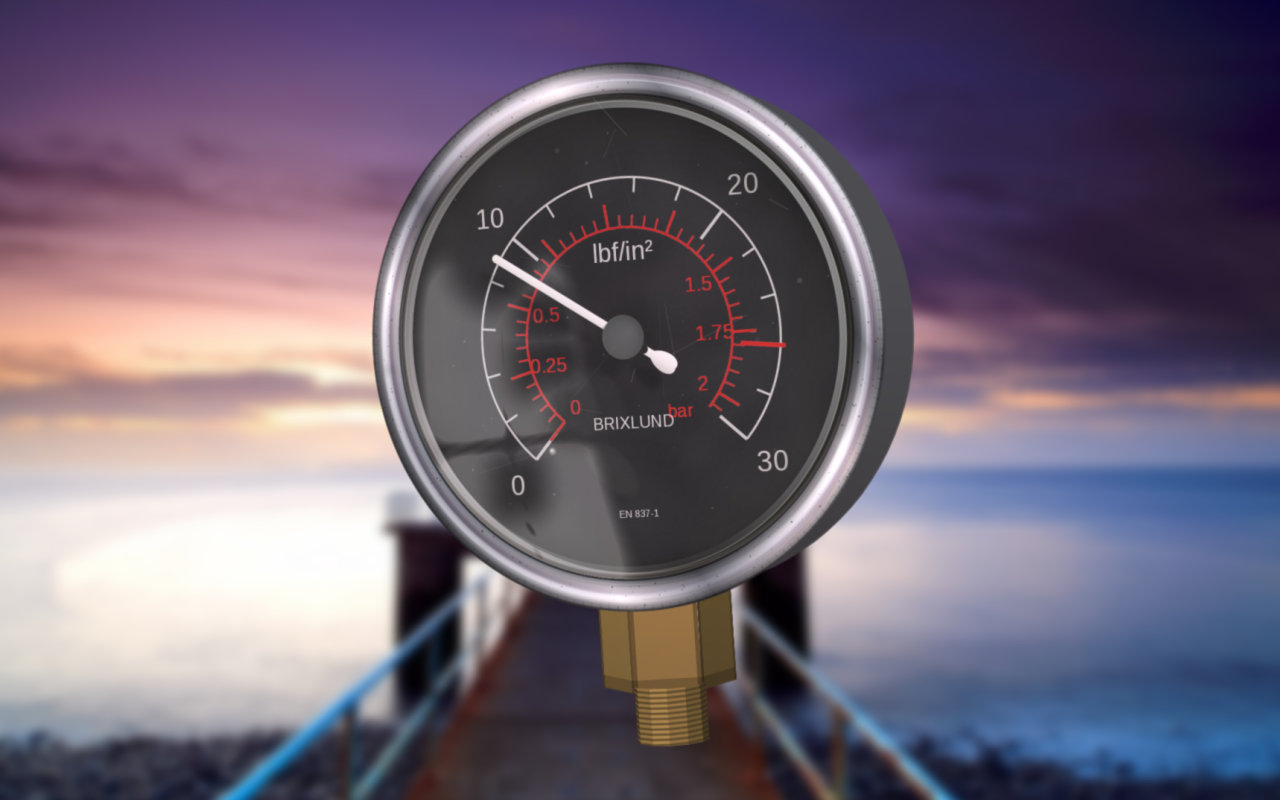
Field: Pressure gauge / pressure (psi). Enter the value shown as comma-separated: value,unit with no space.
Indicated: 9,psi
